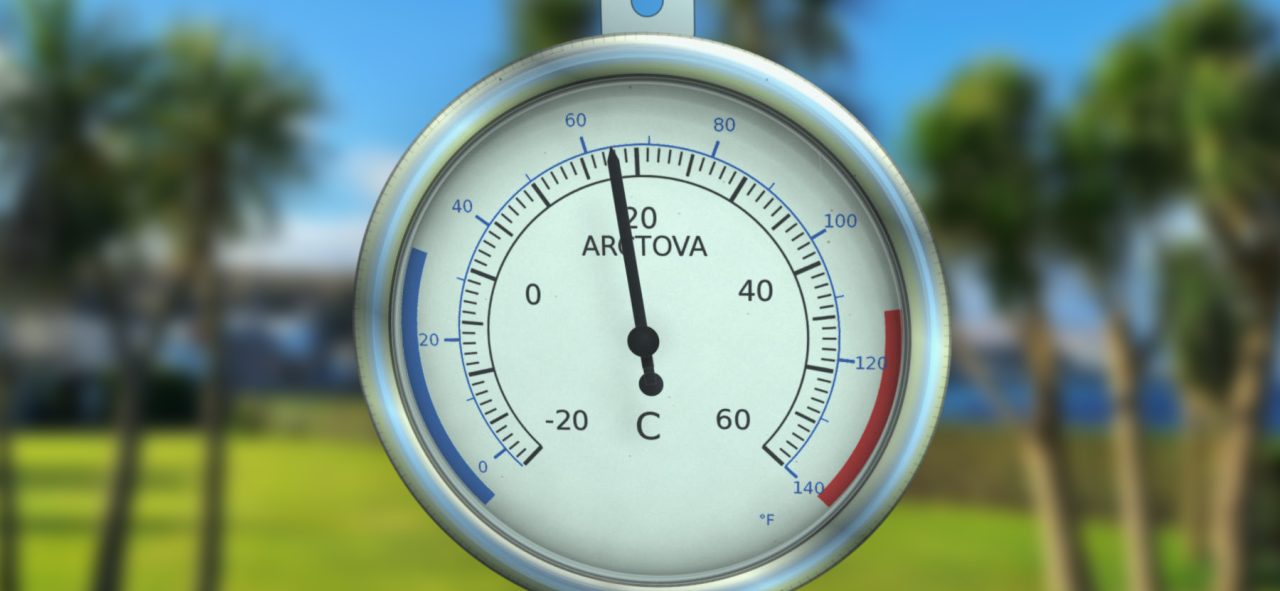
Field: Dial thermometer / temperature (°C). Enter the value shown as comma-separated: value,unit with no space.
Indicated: 18,°C
